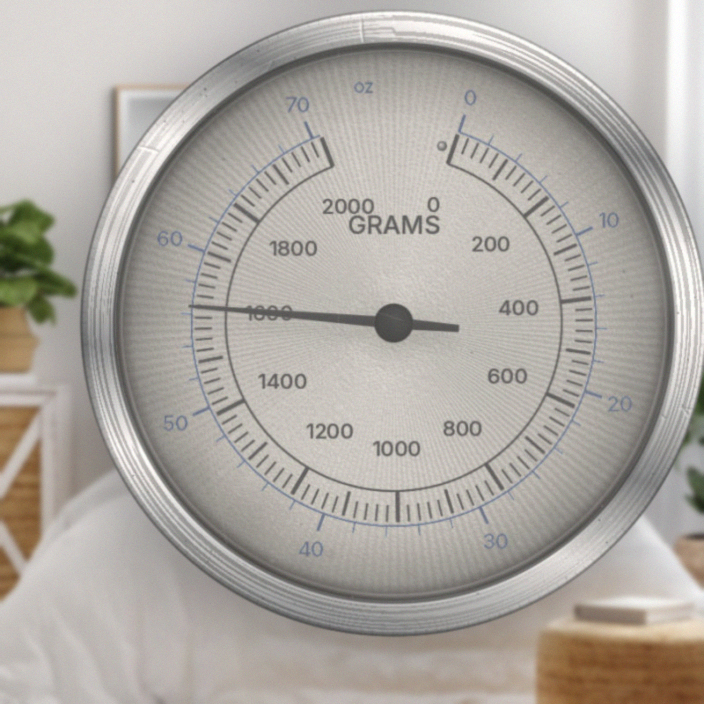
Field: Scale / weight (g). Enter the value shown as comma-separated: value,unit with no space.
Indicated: 1600,g
